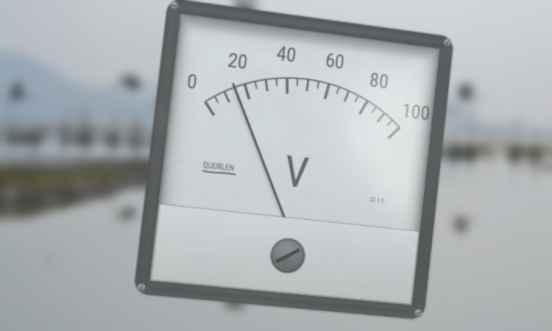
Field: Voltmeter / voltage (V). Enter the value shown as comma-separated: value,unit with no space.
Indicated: 15,V
